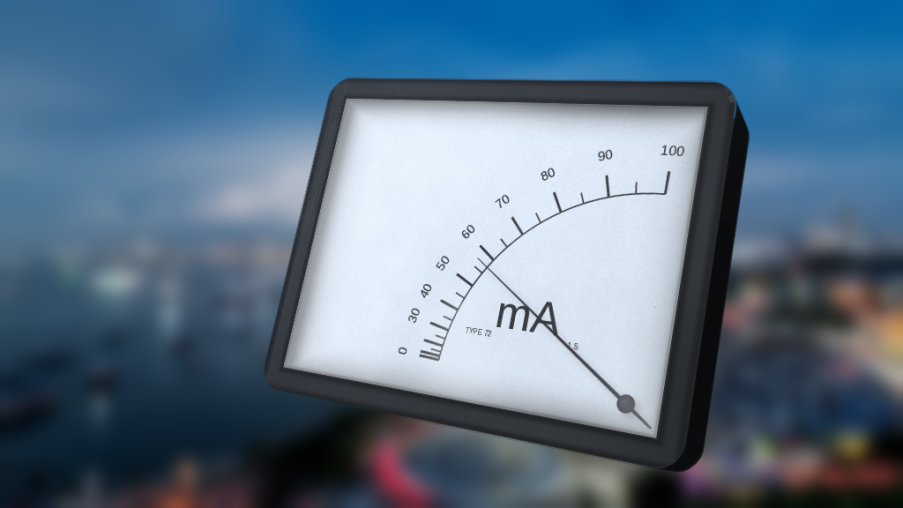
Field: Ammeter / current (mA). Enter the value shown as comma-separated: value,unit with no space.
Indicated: 57.5,mA
